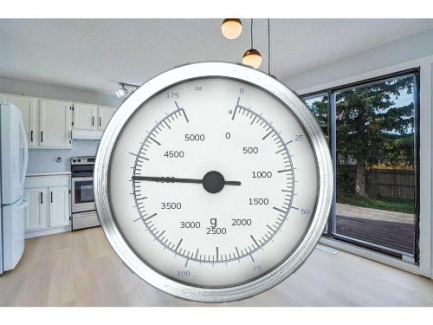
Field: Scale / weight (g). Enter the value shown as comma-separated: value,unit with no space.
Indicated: 4000,g
